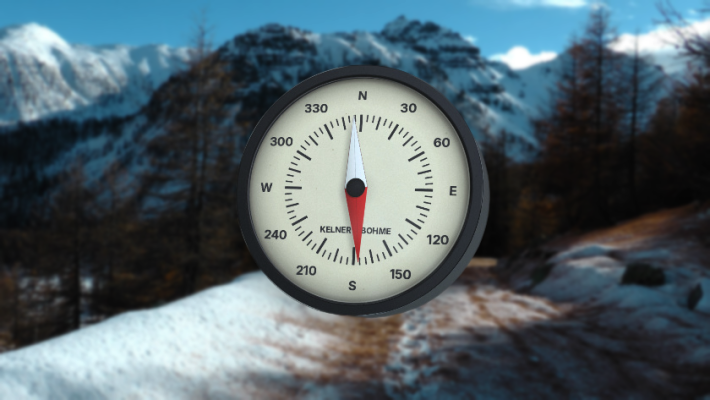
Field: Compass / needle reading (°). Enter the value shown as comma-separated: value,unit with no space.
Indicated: 175,°
